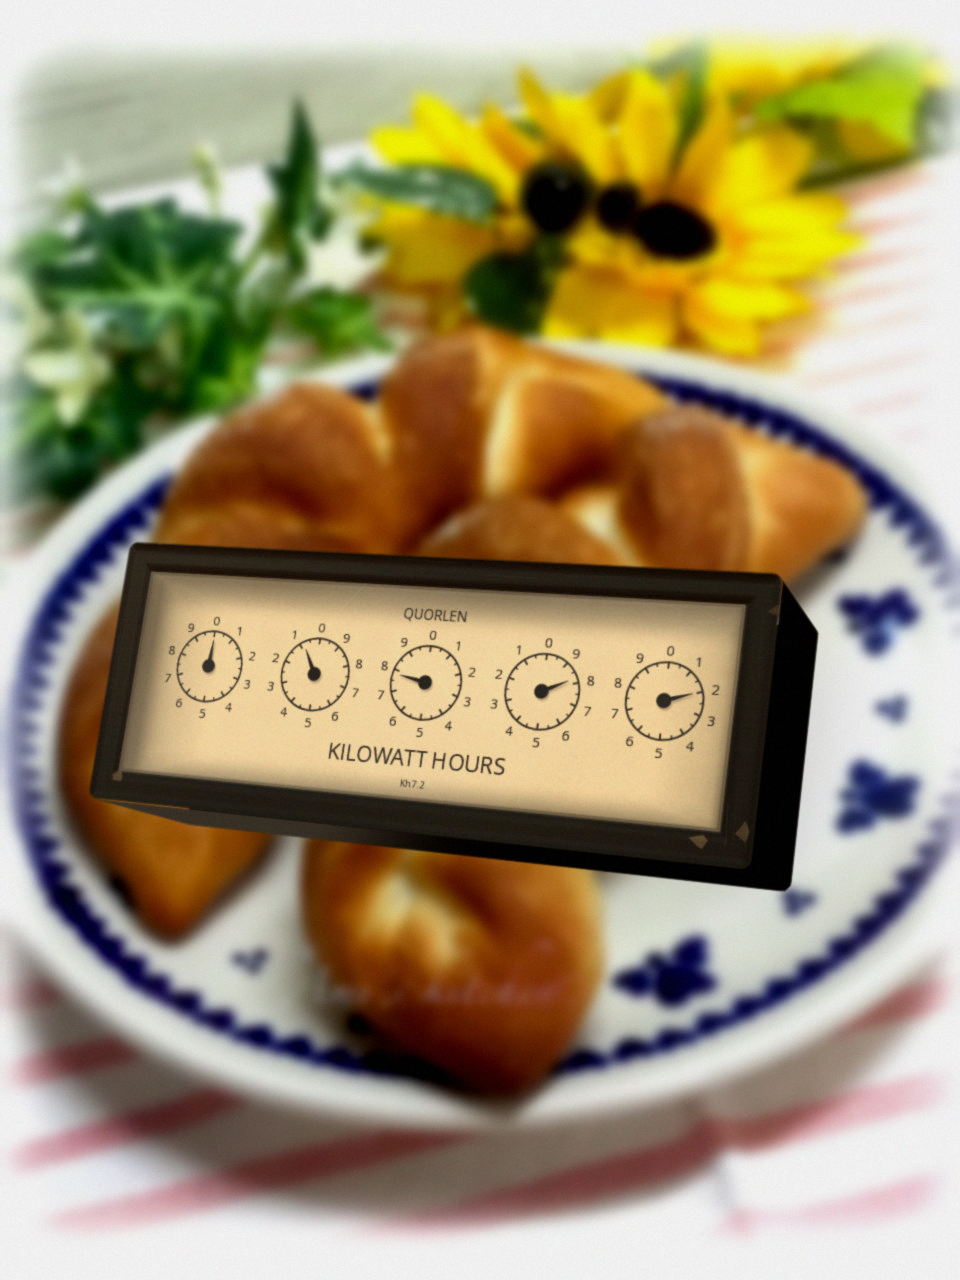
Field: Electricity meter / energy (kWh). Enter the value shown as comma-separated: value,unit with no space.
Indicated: 782,kWh
